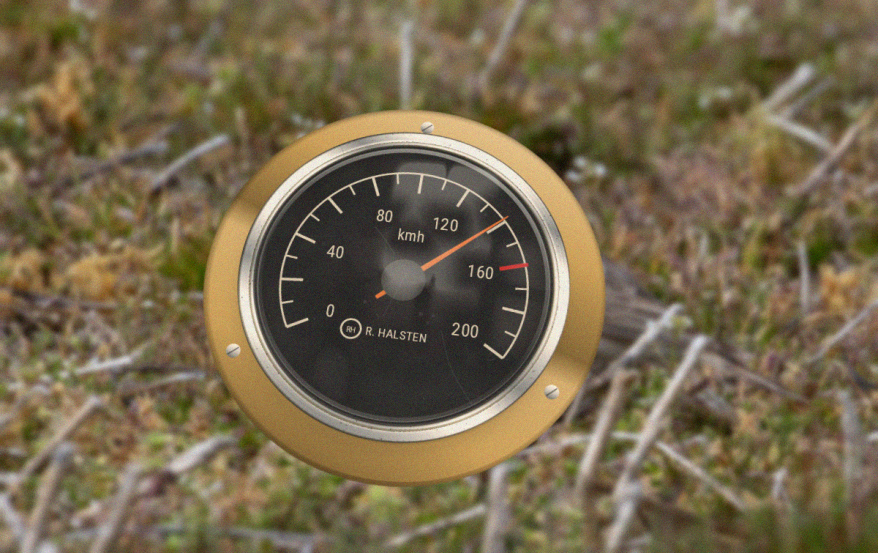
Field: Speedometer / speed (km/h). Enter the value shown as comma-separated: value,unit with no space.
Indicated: 140,km/h
